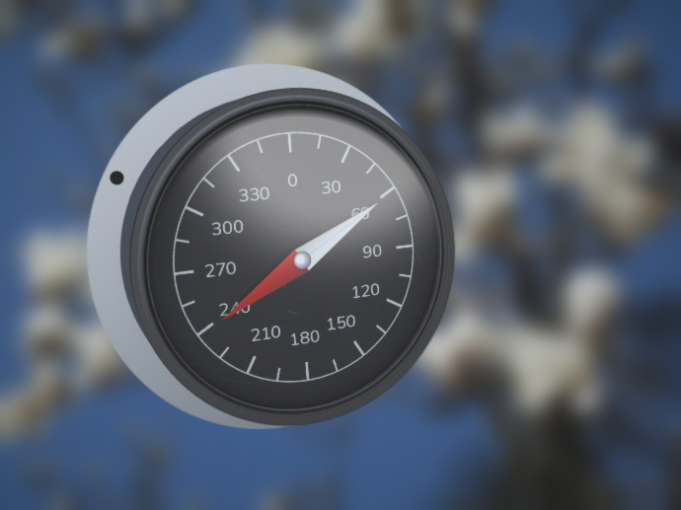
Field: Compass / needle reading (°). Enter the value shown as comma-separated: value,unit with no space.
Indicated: 240,°
